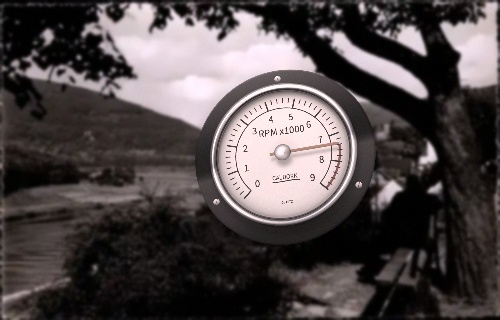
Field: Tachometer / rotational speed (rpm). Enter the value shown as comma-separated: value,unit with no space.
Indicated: 7400,rpm
